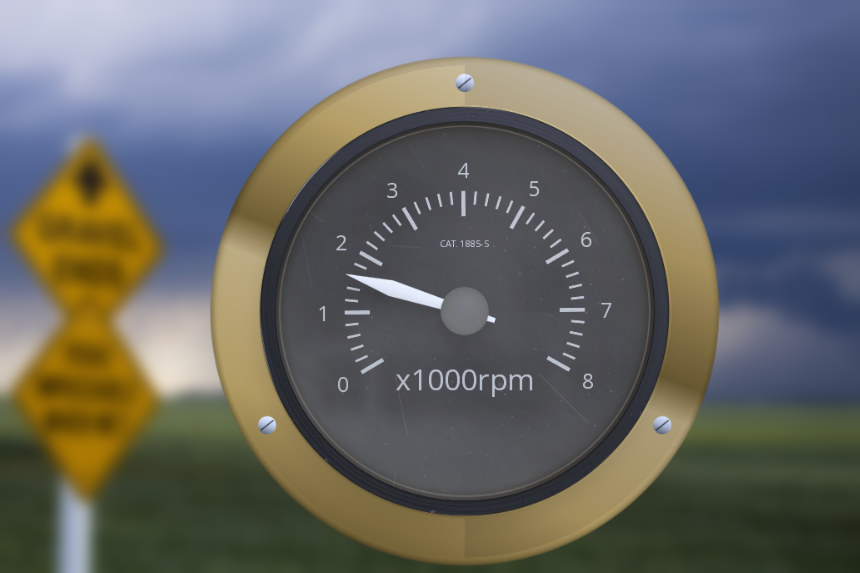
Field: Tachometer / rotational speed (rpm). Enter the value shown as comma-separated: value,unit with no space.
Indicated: 1600,rpm
